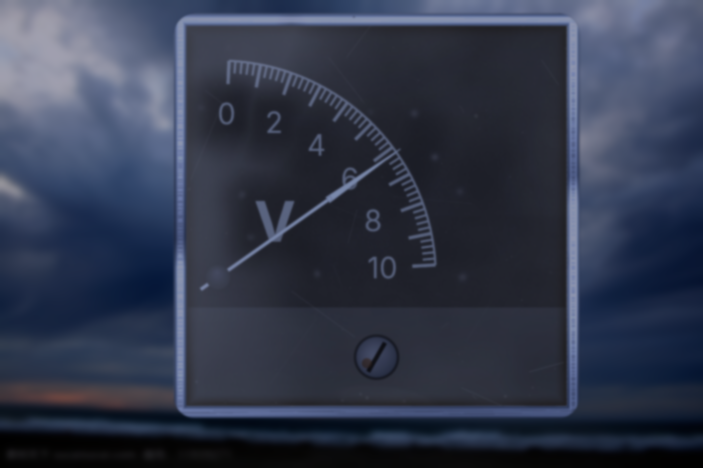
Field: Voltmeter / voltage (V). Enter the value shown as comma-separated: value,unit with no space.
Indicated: 6.2,V
